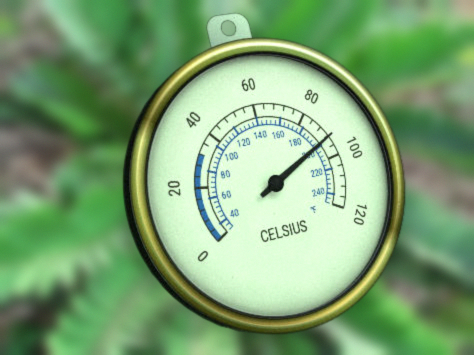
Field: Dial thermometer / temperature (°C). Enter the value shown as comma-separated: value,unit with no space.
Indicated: 92,°C
